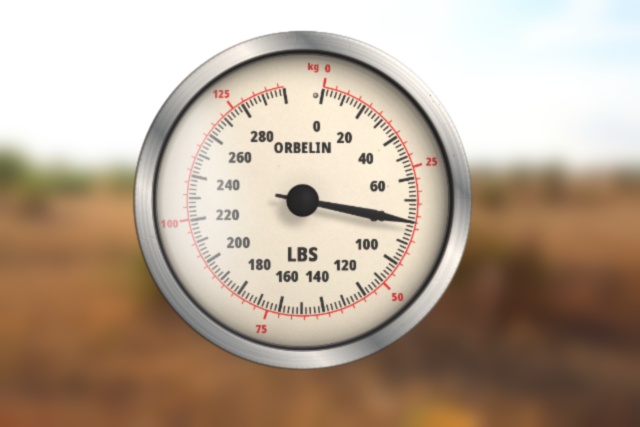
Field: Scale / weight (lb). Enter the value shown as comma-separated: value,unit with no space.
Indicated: 80,lb
